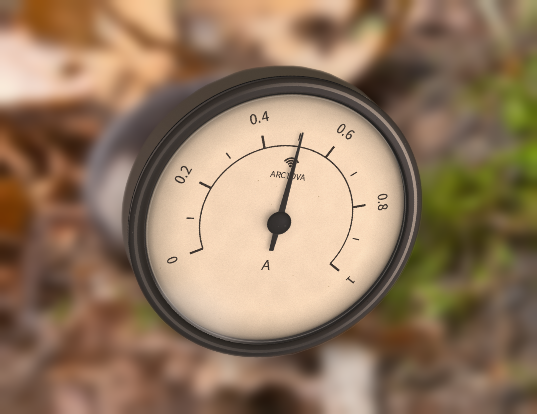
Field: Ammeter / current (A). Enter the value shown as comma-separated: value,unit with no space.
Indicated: 0.5,A
